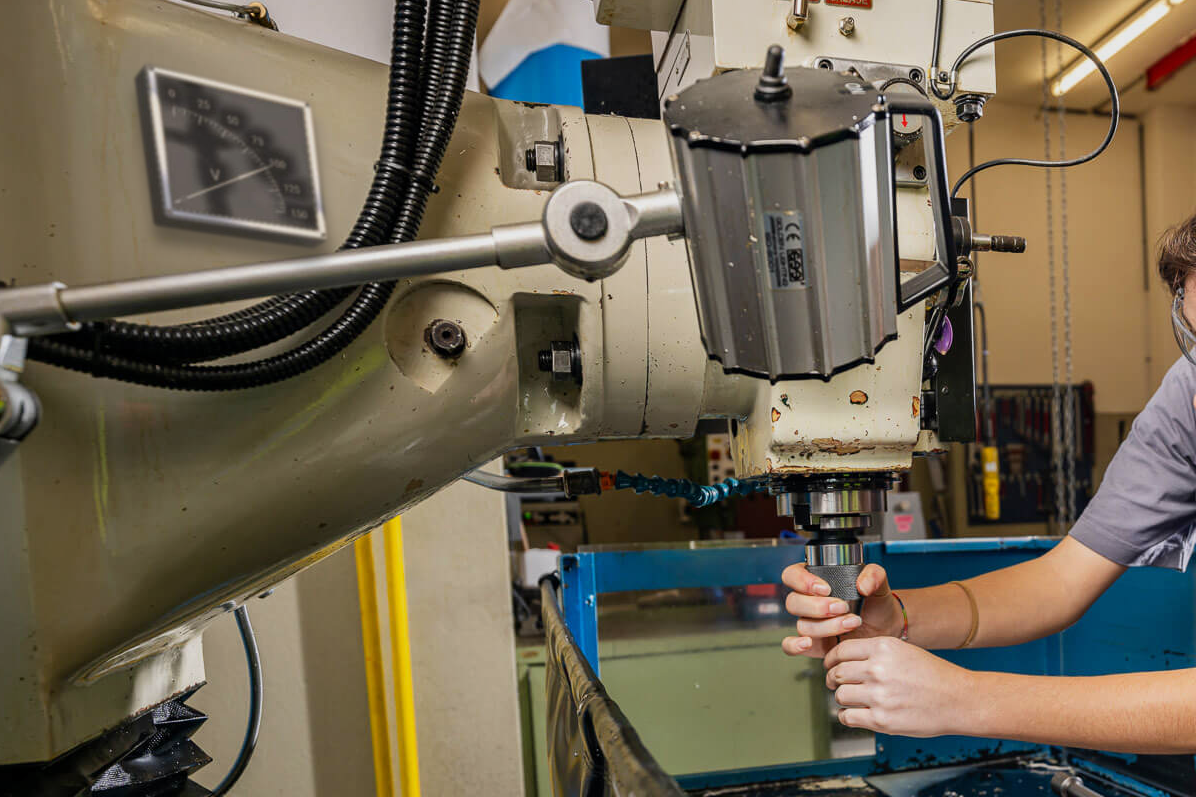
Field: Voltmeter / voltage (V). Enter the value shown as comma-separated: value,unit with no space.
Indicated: 100,V
